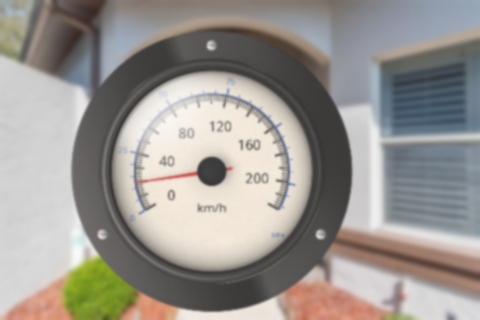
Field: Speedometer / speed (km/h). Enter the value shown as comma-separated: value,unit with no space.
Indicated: 20,km/h
